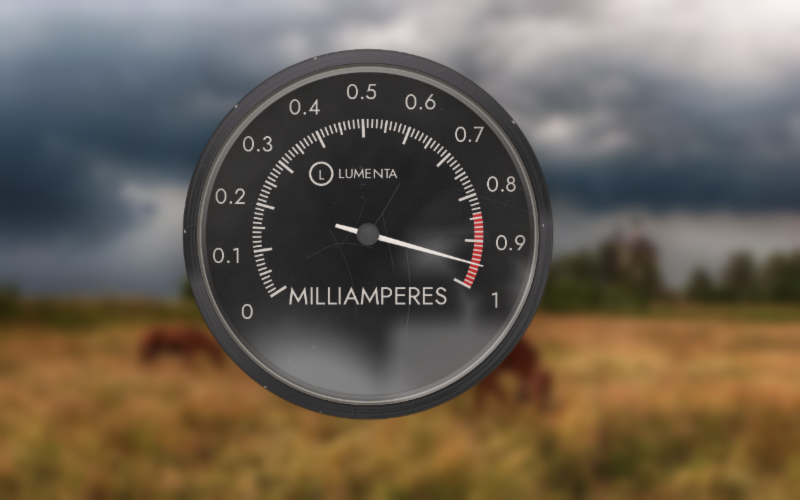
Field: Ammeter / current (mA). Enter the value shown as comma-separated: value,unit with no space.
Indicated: 0.95,mA
